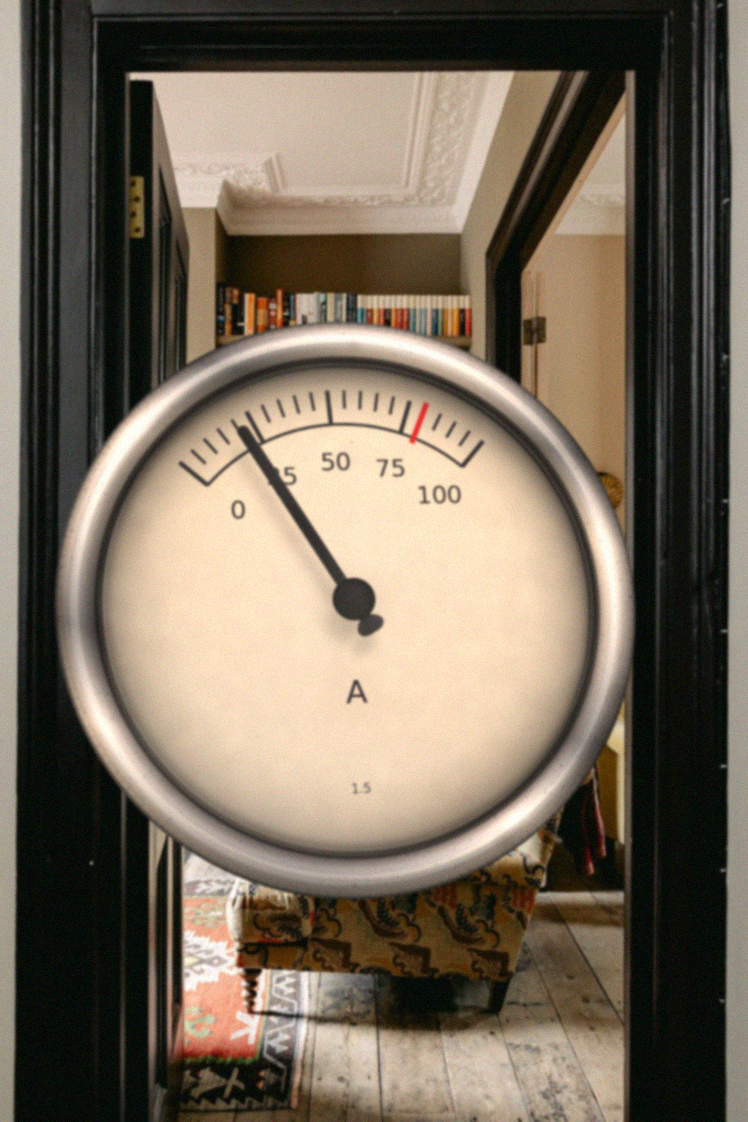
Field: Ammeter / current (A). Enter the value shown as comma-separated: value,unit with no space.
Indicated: 20,A
